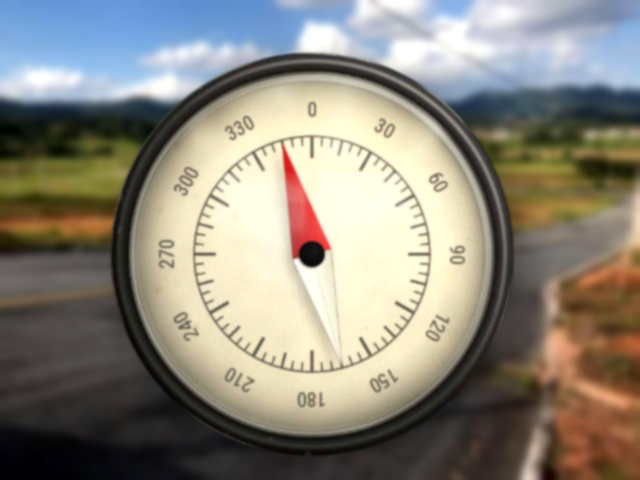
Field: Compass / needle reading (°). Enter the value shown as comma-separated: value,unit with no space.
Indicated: 345,°
